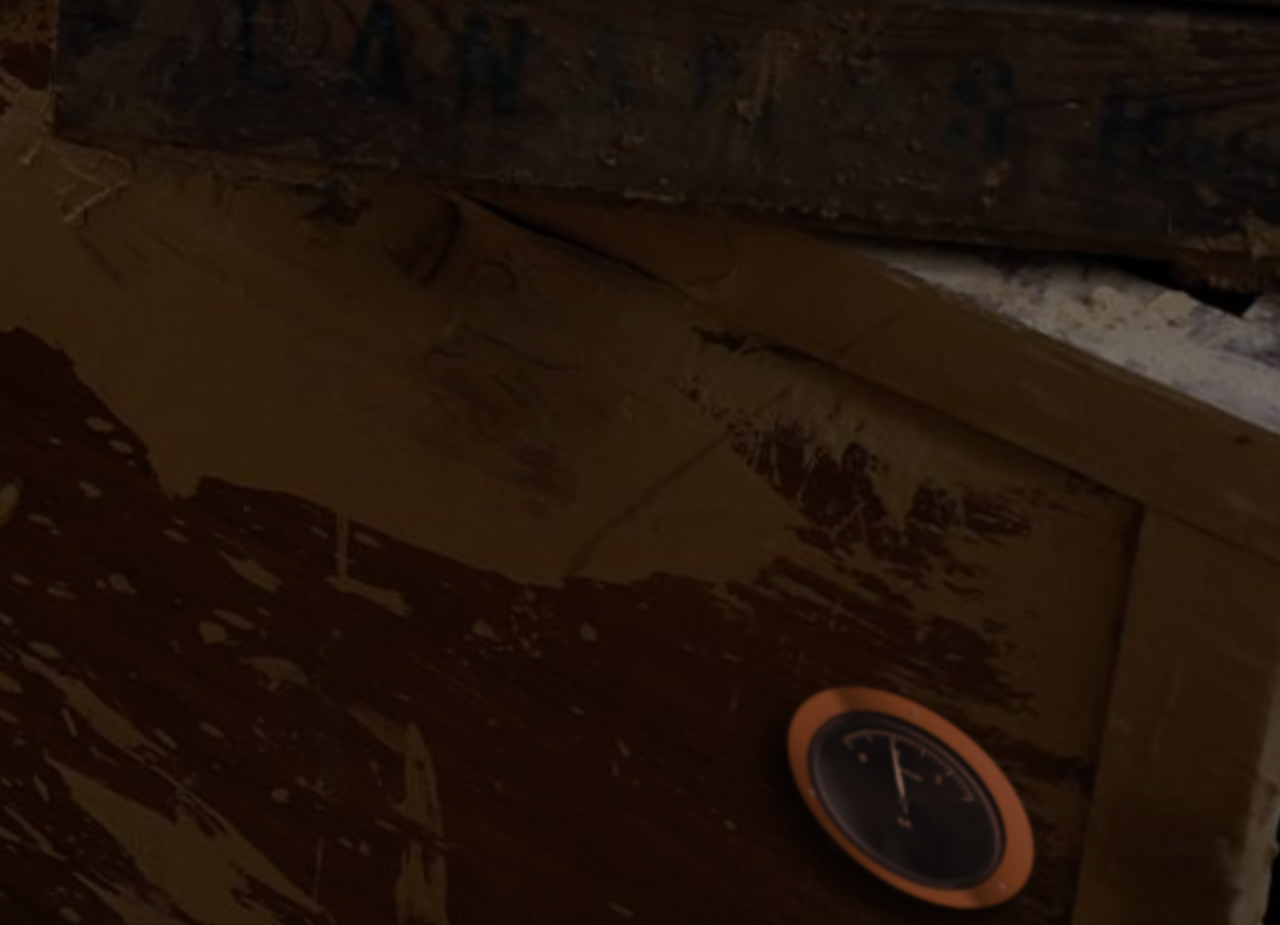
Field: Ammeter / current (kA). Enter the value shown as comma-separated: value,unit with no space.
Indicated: 1,kA
